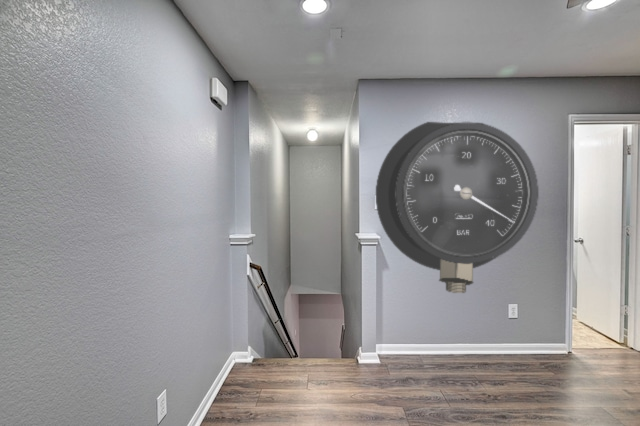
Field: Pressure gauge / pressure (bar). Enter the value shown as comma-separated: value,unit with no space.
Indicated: 37.5,bar
